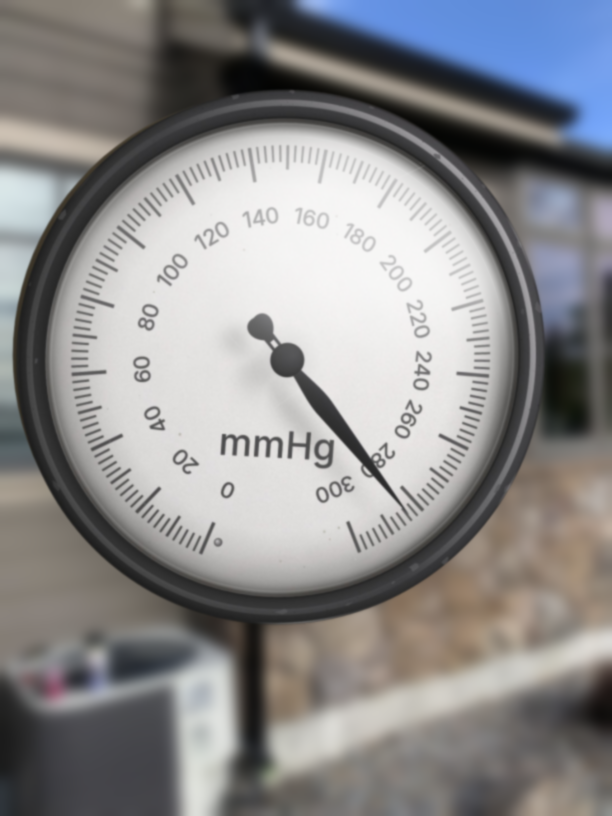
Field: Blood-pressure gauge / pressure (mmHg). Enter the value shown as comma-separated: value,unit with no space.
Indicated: 284,mmHg
